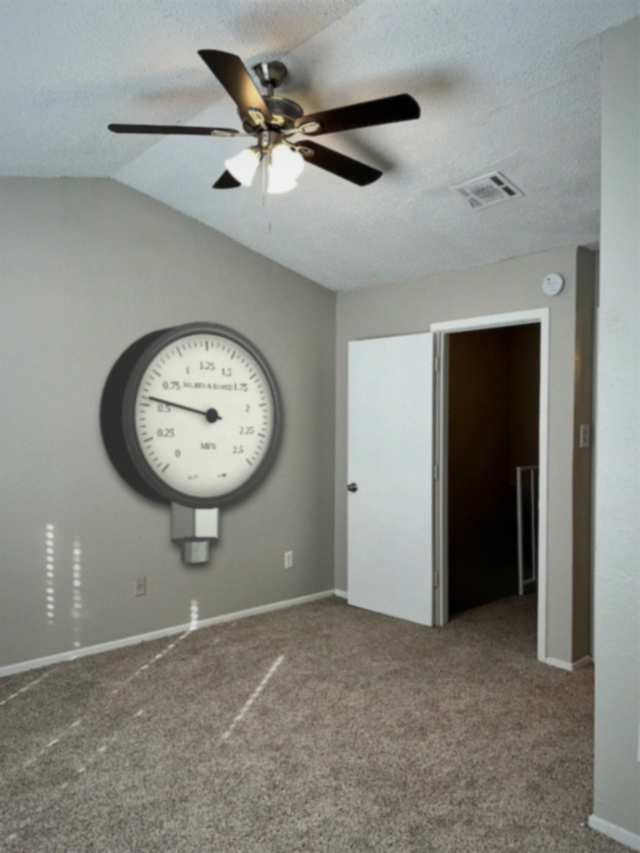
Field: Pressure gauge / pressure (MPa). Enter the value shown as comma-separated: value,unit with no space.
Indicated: 0.55,MPa
